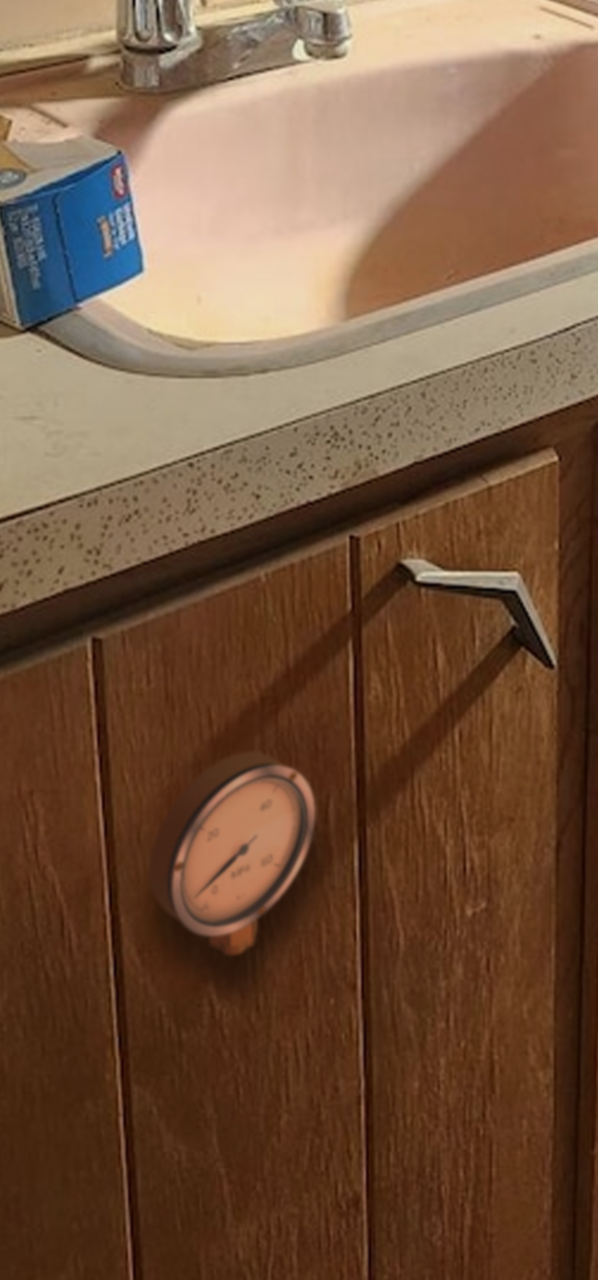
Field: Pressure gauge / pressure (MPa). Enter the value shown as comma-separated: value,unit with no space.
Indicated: 5,MPa
